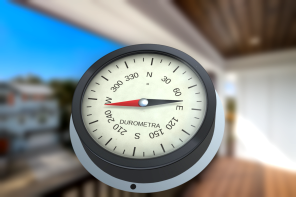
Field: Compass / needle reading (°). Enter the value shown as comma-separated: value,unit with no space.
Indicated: 260,°
